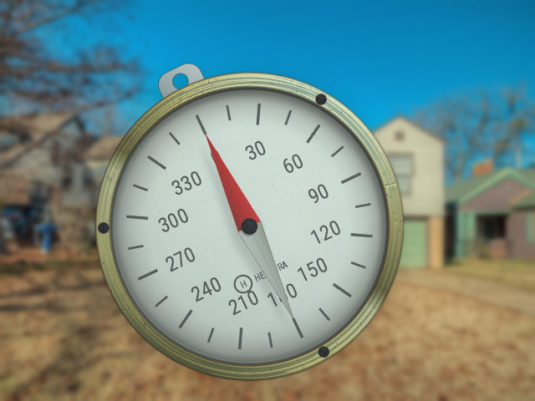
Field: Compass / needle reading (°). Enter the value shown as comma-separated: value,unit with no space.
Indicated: 0,°
